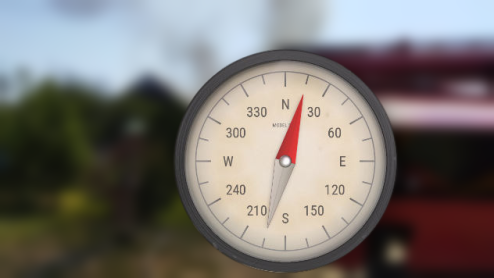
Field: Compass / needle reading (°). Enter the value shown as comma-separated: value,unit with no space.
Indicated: 15,°
